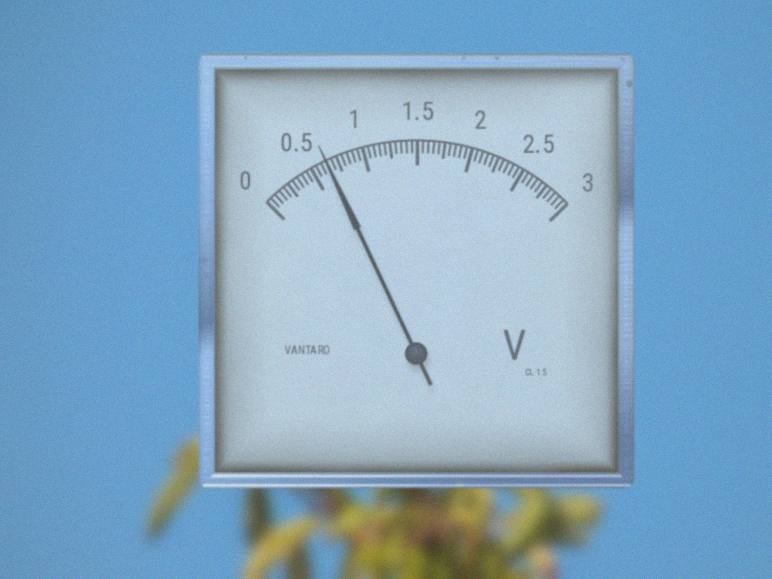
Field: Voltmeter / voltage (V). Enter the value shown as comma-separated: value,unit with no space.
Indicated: 0.65,V
